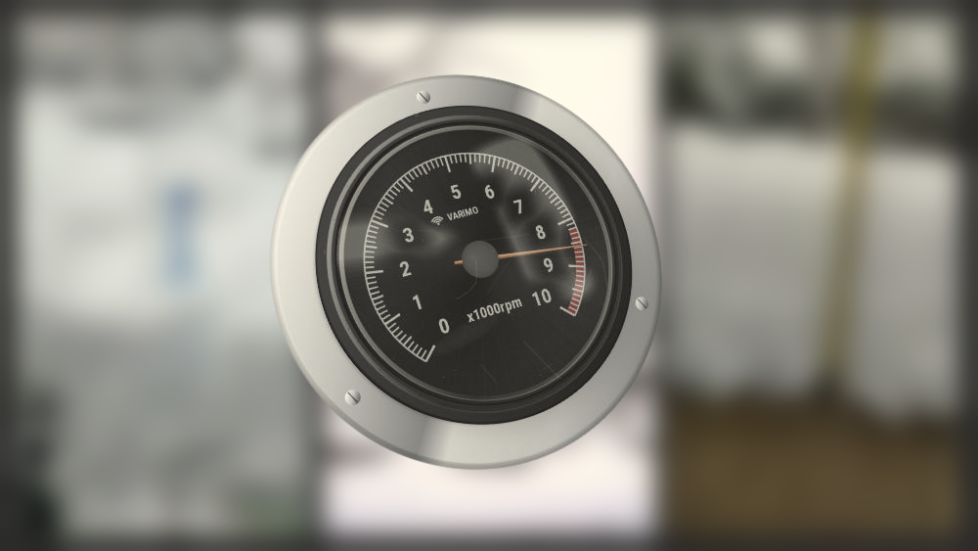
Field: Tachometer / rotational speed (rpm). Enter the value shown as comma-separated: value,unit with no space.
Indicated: 8600,rpm
